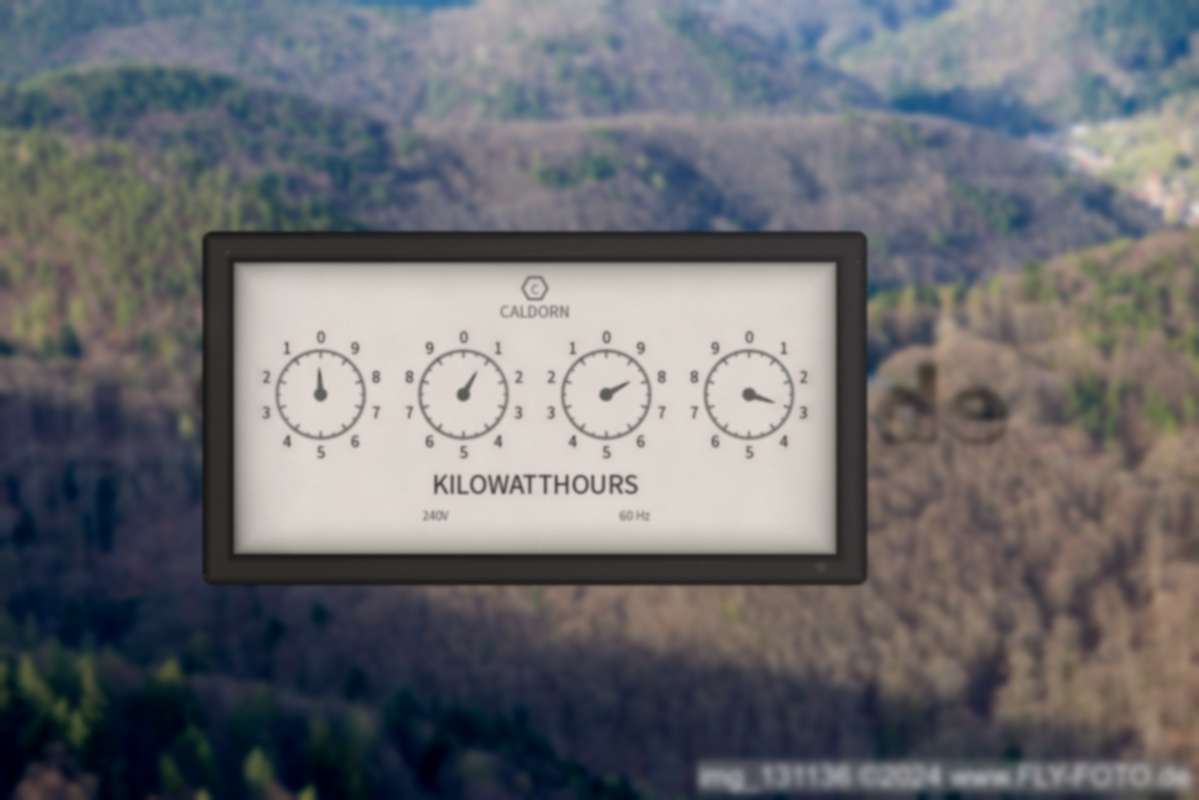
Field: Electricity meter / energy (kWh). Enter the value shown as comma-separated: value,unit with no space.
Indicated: 83,kWh
